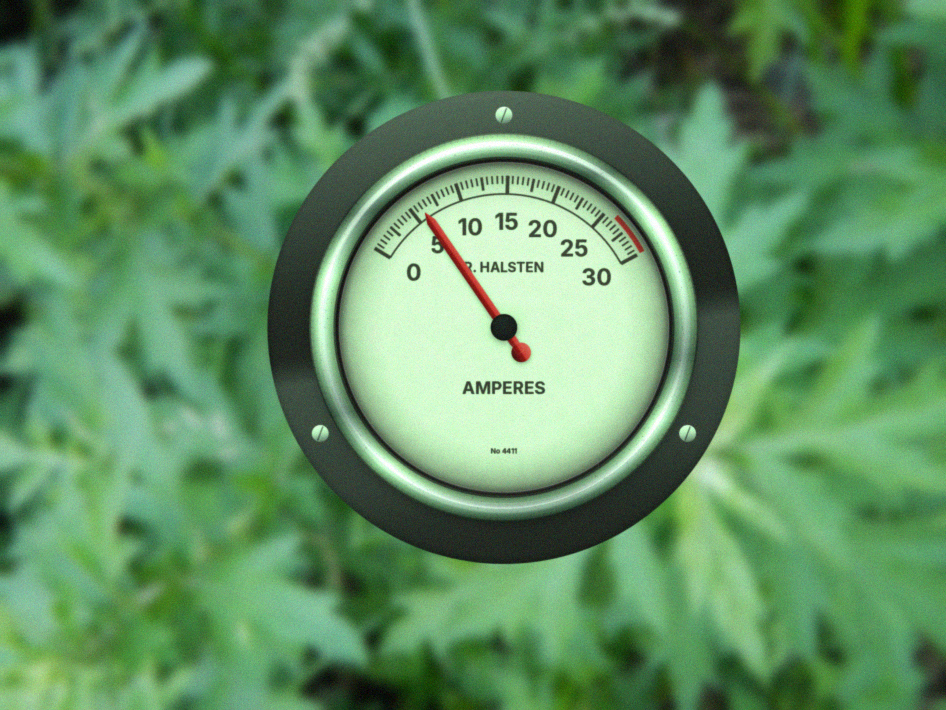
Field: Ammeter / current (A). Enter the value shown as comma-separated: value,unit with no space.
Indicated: 6,A
